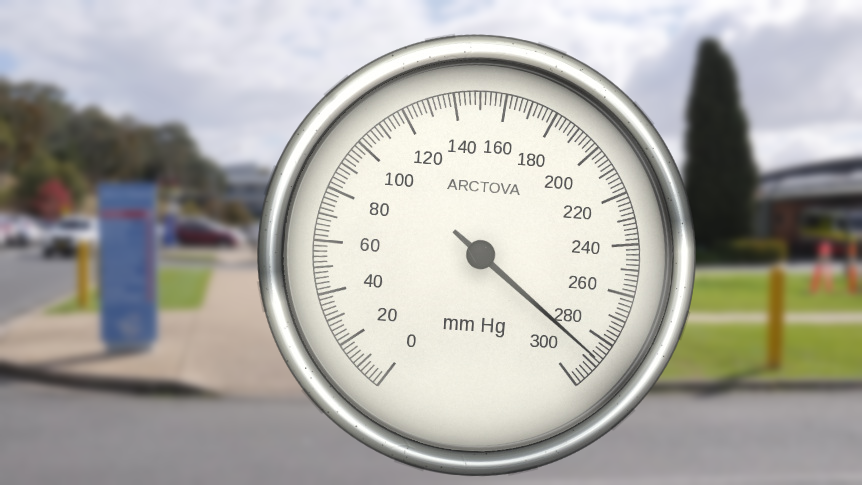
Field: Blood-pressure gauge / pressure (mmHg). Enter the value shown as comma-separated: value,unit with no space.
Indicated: 288,mmHg
